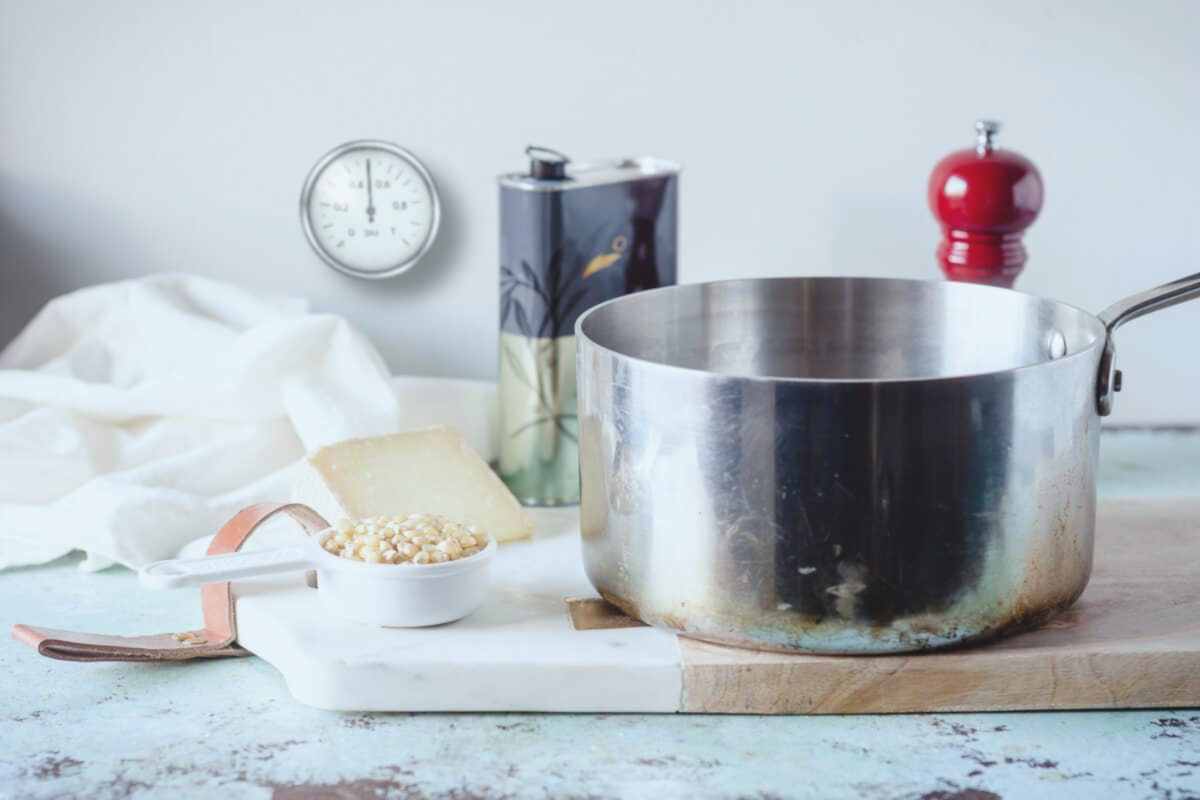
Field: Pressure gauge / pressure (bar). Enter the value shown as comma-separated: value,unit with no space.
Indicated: 0.5,bar
